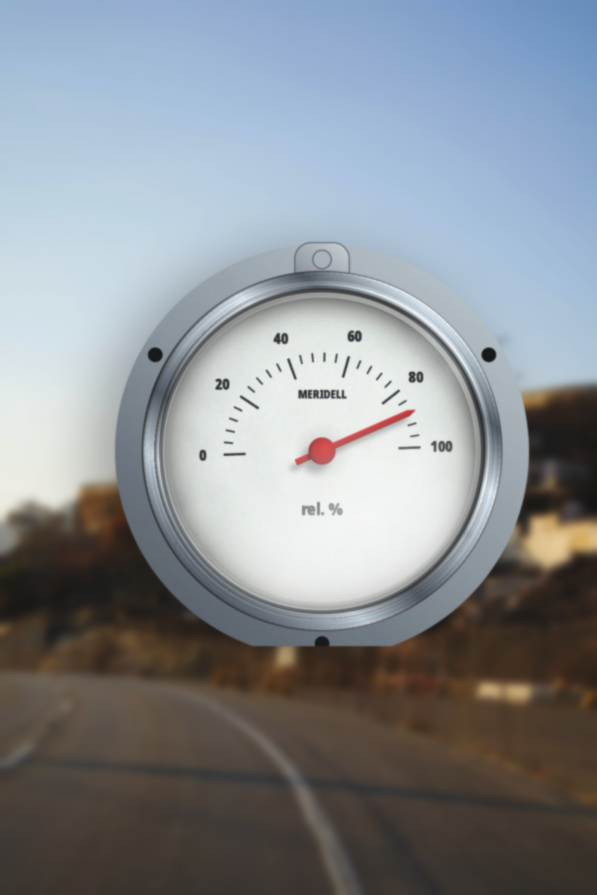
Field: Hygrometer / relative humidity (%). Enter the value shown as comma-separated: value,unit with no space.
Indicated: 88,%
